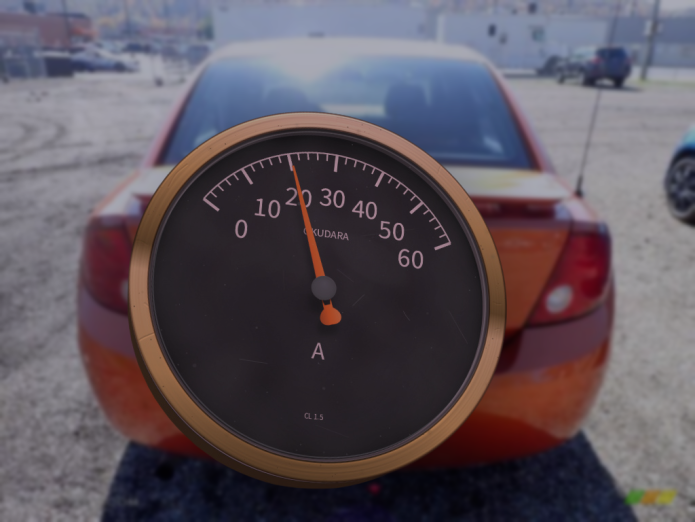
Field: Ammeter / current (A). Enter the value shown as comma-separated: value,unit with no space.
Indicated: 20,A
